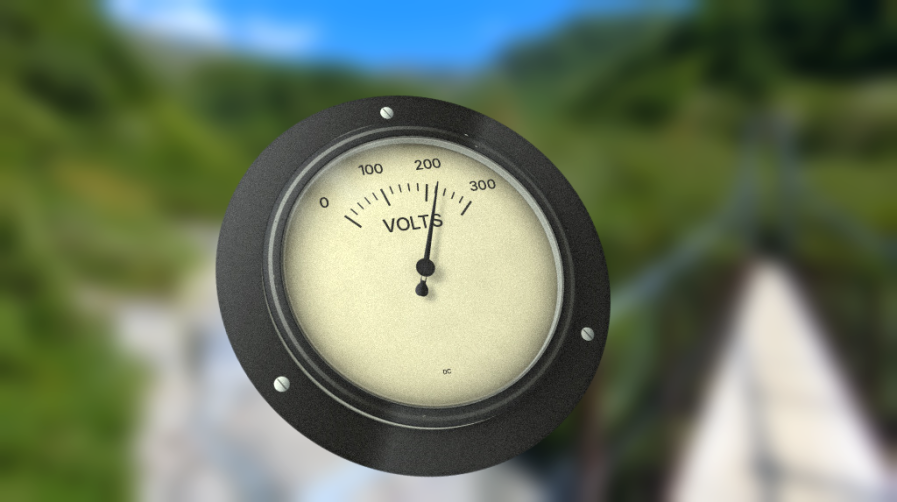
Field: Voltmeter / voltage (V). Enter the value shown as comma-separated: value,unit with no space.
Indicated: 220,V
